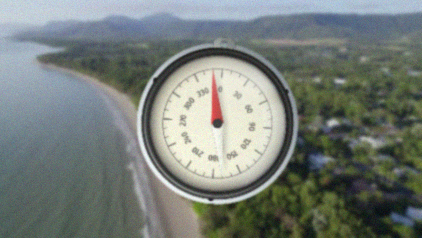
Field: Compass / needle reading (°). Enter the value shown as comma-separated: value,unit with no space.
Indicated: 350,°
